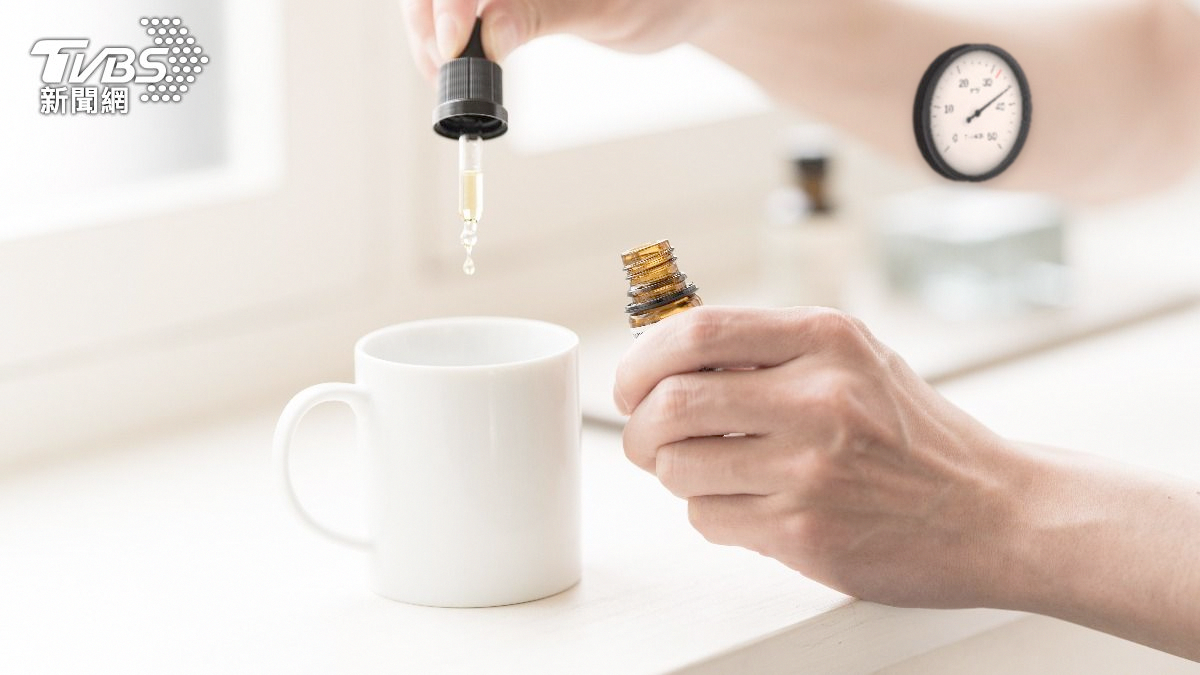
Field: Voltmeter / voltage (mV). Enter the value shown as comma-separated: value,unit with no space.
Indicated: 36,mV
